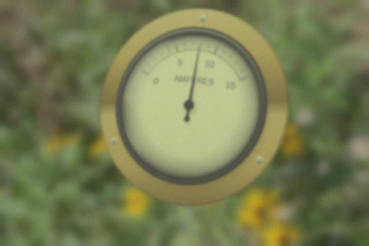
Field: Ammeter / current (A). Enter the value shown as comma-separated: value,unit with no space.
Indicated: 8,A
